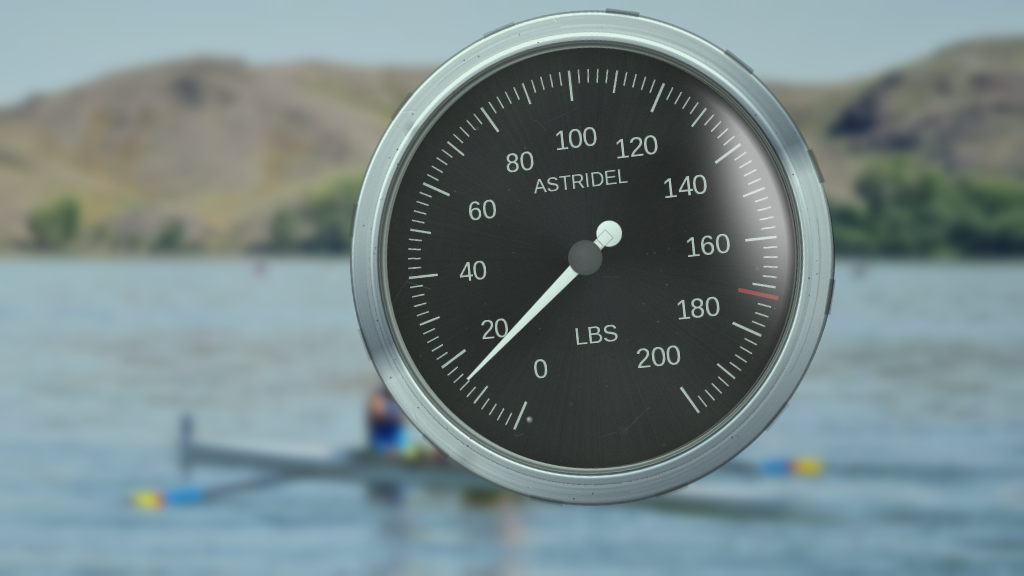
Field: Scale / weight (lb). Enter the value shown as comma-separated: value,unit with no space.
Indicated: 14,lb
